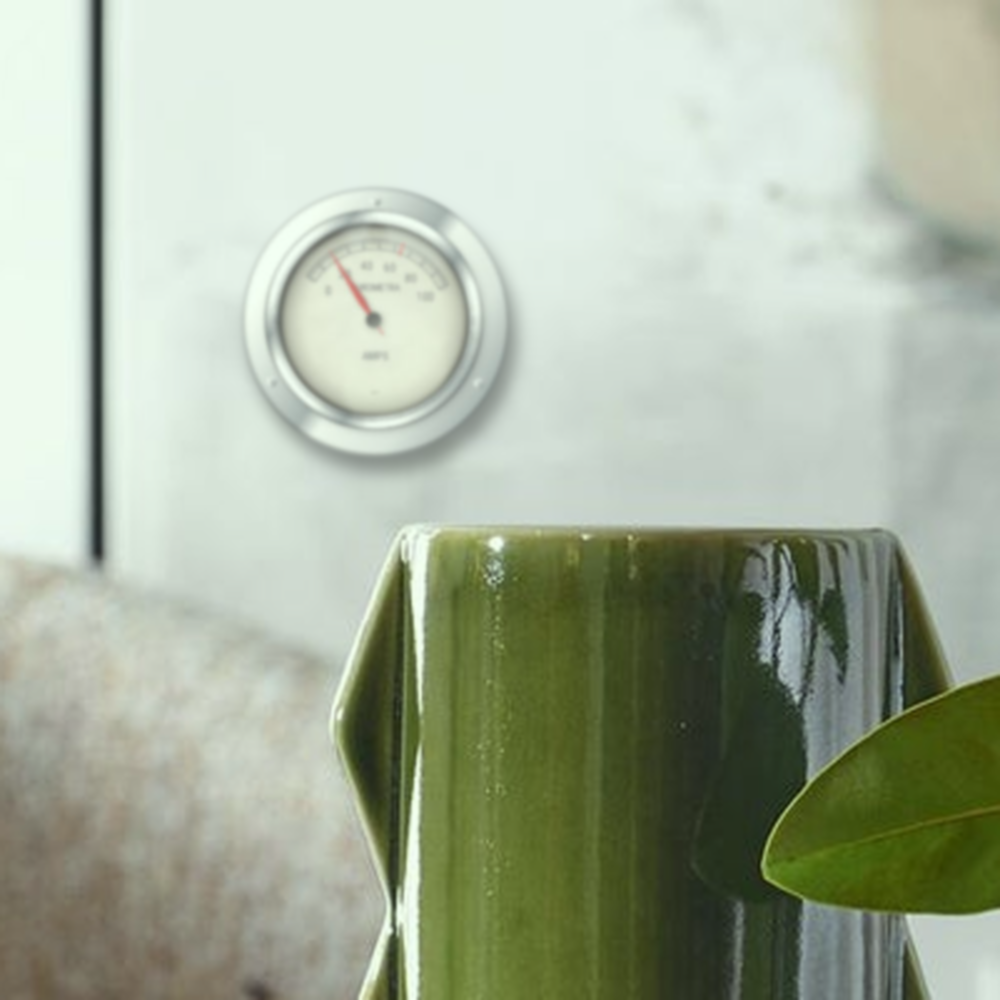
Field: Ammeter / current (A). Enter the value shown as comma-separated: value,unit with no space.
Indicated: 20,A
